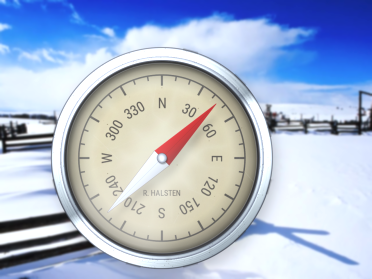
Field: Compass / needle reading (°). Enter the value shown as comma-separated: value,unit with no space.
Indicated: 45,°
